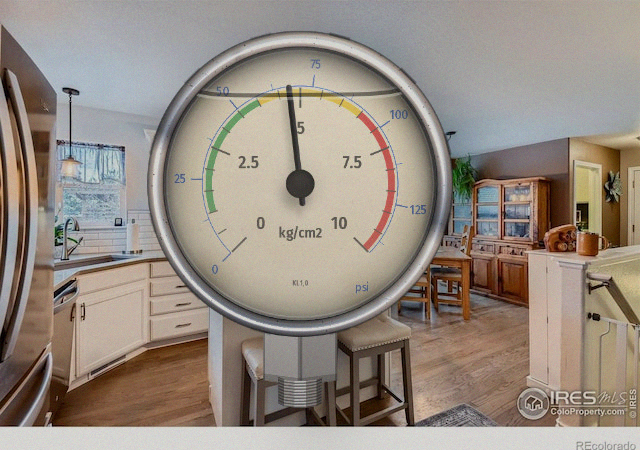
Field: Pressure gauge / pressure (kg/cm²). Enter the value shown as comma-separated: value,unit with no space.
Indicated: 4.75,kg/cm²
